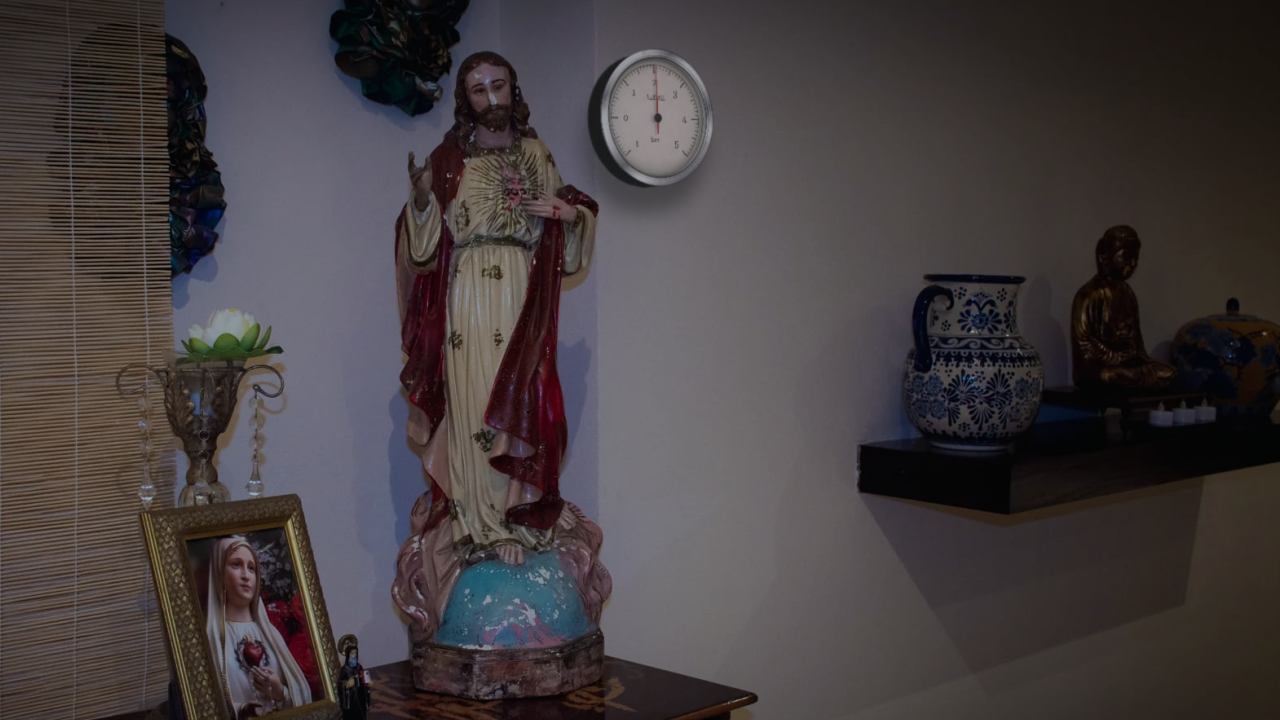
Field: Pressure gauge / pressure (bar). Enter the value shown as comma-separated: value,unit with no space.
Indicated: 2,bar
